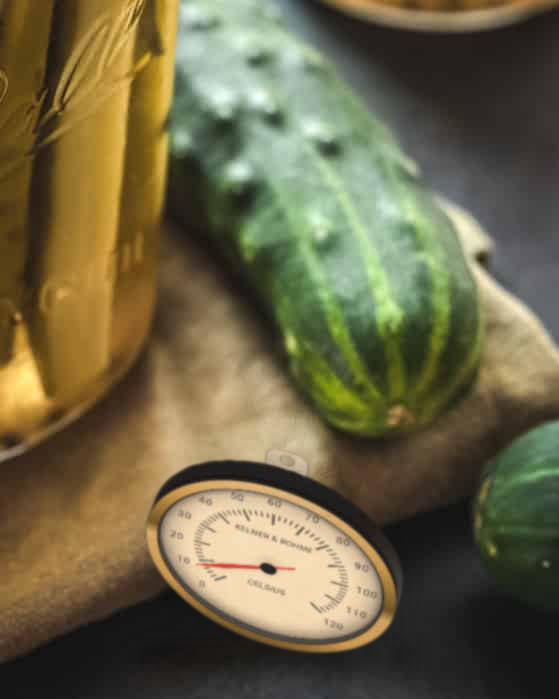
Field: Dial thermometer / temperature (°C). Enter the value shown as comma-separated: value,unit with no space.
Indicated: 10,°C
